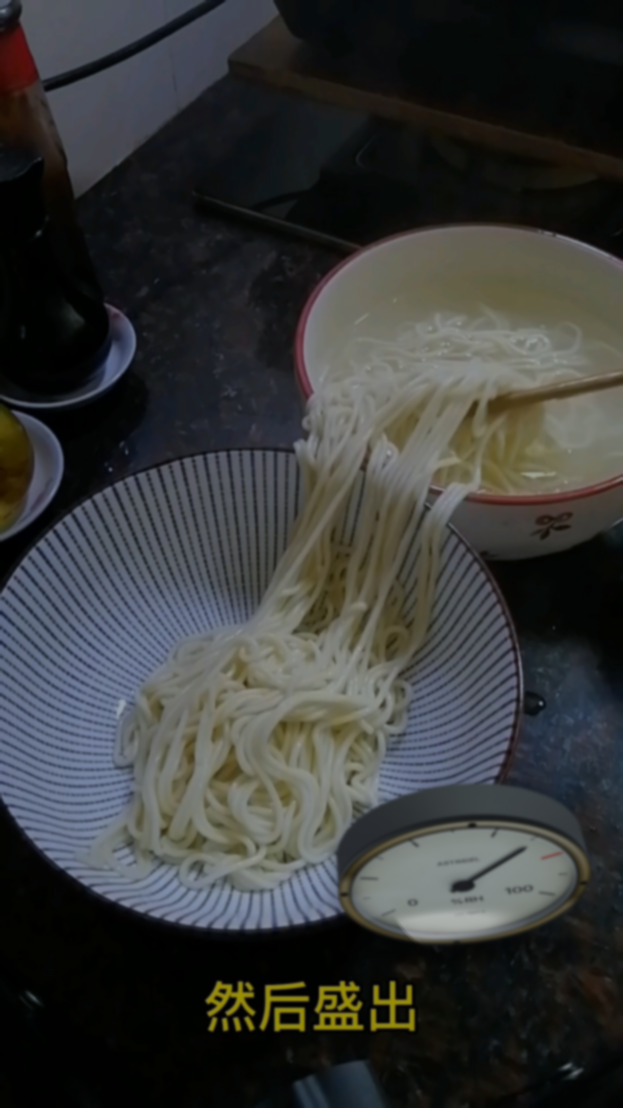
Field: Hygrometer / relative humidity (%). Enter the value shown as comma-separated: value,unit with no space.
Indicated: 70,%
